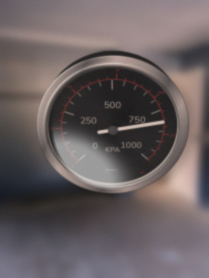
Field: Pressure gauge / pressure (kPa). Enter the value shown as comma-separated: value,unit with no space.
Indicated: 800,kPa
